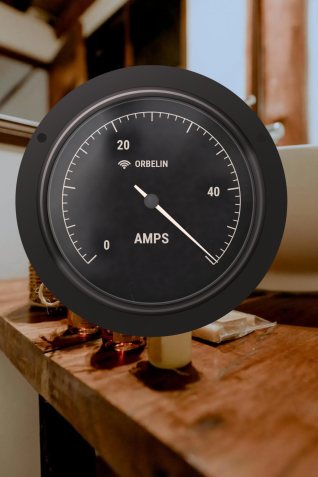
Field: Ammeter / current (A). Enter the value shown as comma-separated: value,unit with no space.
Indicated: 49.5,A
